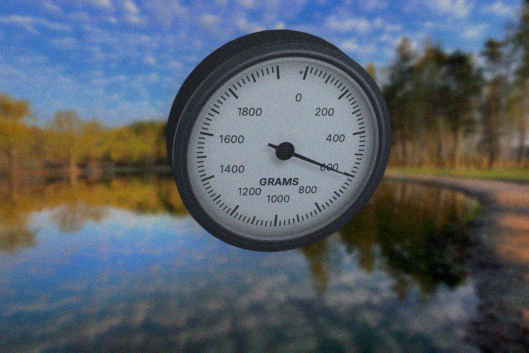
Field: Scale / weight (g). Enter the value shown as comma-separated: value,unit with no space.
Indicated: 600,g
